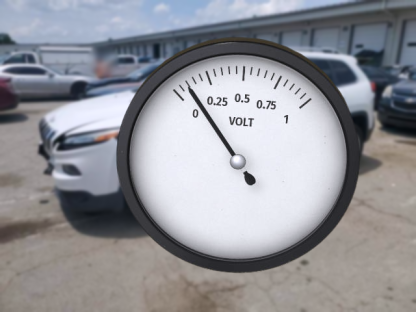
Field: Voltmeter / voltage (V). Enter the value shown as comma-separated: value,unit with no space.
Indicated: 0.1,V
